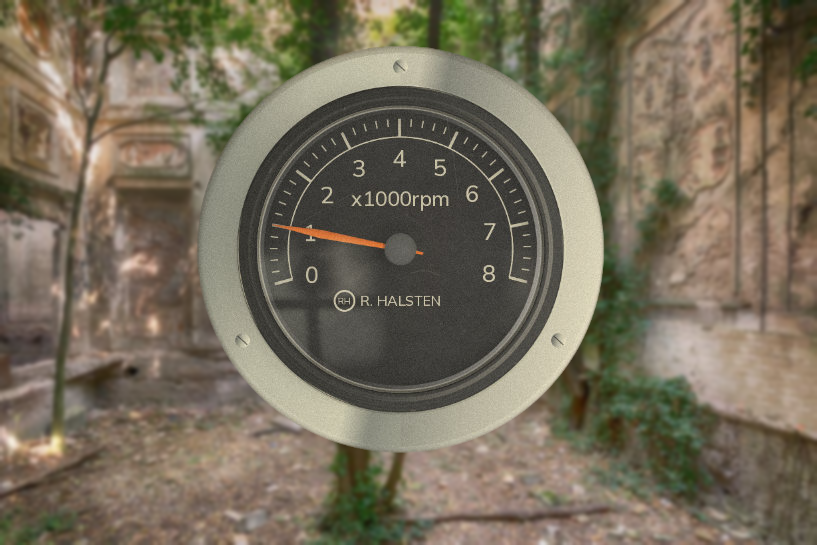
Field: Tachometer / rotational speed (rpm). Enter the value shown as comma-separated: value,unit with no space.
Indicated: 1000,rpm
